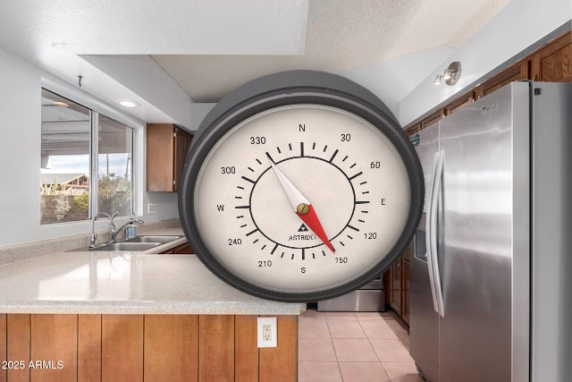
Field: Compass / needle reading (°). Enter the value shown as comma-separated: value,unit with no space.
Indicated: 150,°
